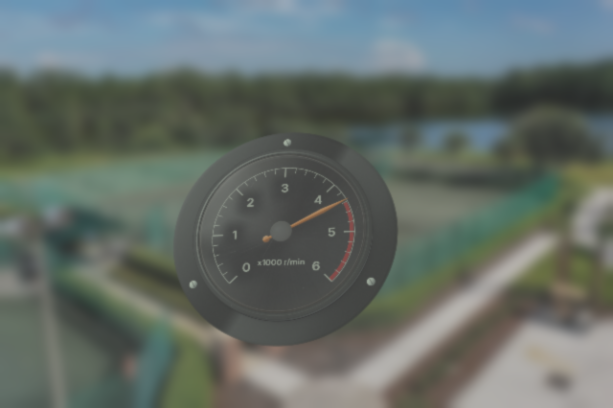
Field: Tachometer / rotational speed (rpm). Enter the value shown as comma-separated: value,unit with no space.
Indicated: 4400,rpm
